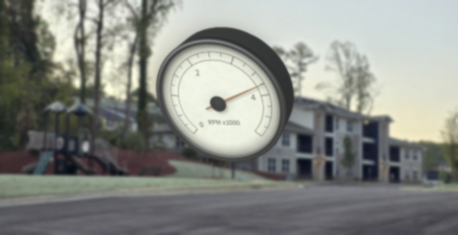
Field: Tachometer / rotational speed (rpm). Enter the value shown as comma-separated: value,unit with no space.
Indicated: 3750,rpm
